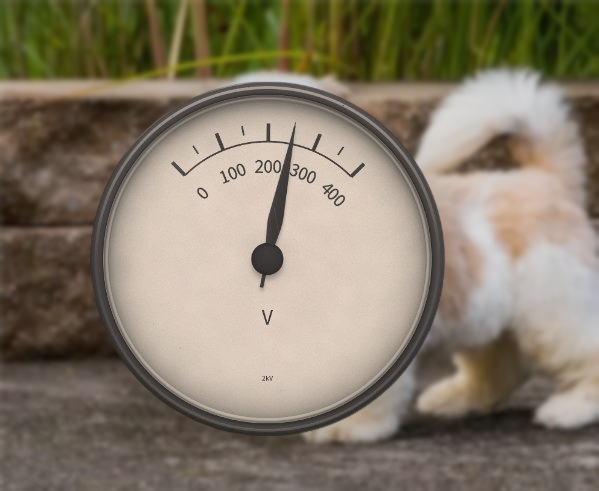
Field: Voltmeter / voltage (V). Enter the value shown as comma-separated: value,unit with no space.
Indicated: 250,V
